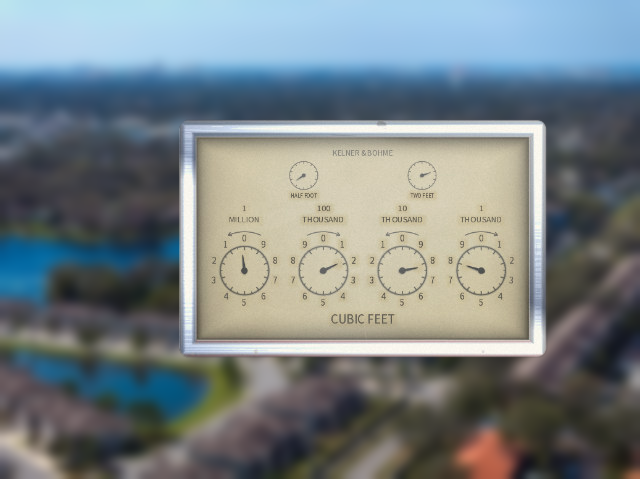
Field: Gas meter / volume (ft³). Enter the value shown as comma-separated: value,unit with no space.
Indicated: 17800,ft³
